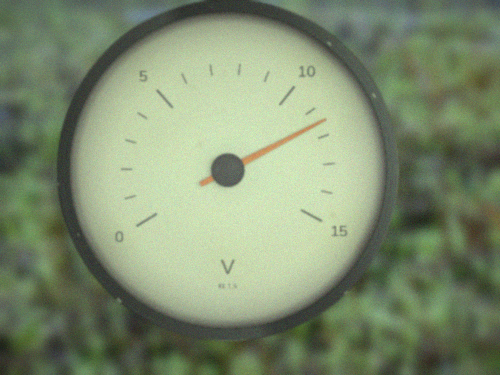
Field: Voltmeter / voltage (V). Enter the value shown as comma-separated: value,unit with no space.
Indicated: 11.5,V
